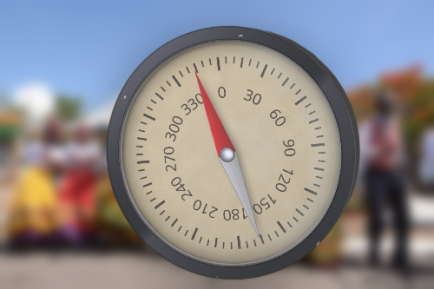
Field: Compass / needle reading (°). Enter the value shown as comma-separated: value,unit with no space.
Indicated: 345,°
